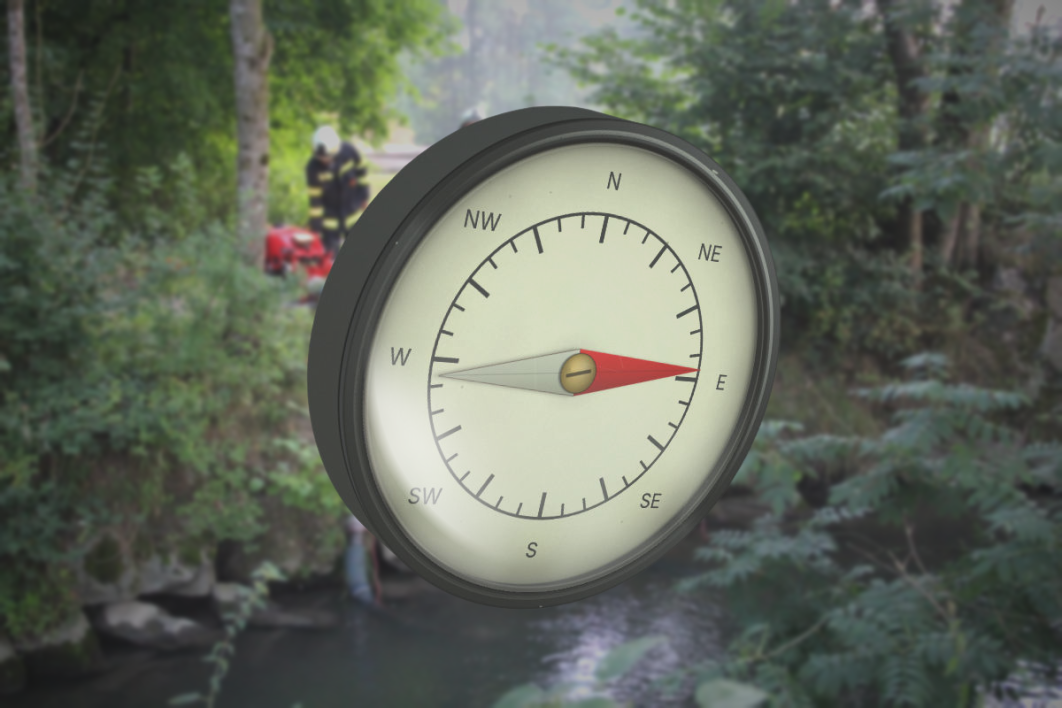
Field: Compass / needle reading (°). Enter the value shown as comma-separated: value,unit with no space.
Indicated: 85,°
